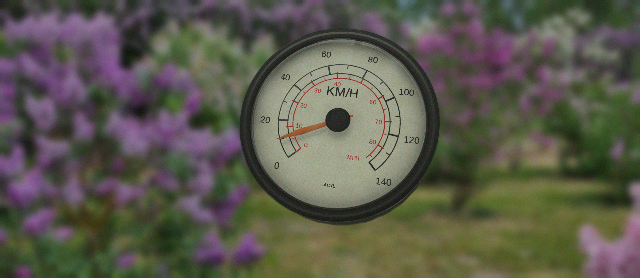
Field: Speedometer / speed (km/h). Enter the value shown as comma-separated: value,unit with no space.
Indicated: 10,km/h
